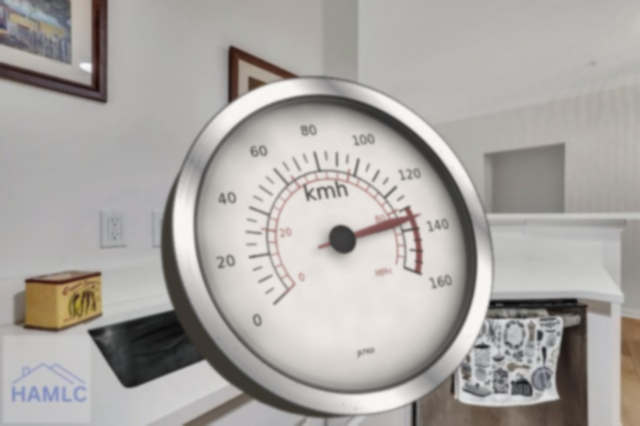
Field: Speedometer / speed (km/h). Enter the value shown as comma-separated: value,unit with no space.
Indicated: 135,km/h
